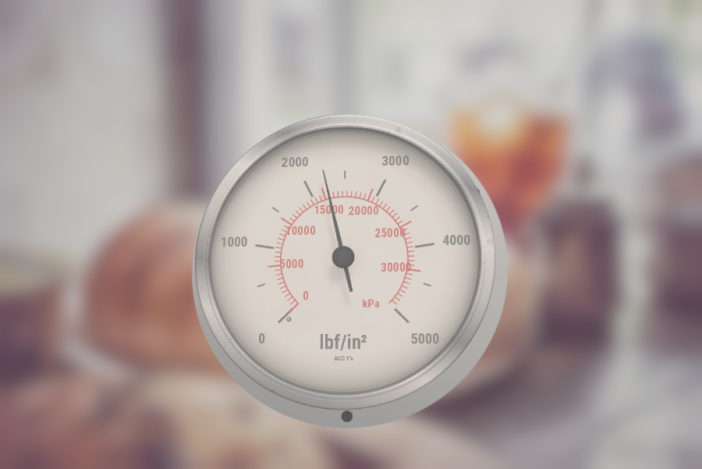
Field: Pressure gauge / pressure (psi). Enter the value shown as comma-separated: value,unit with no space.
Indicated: 2250,psi
